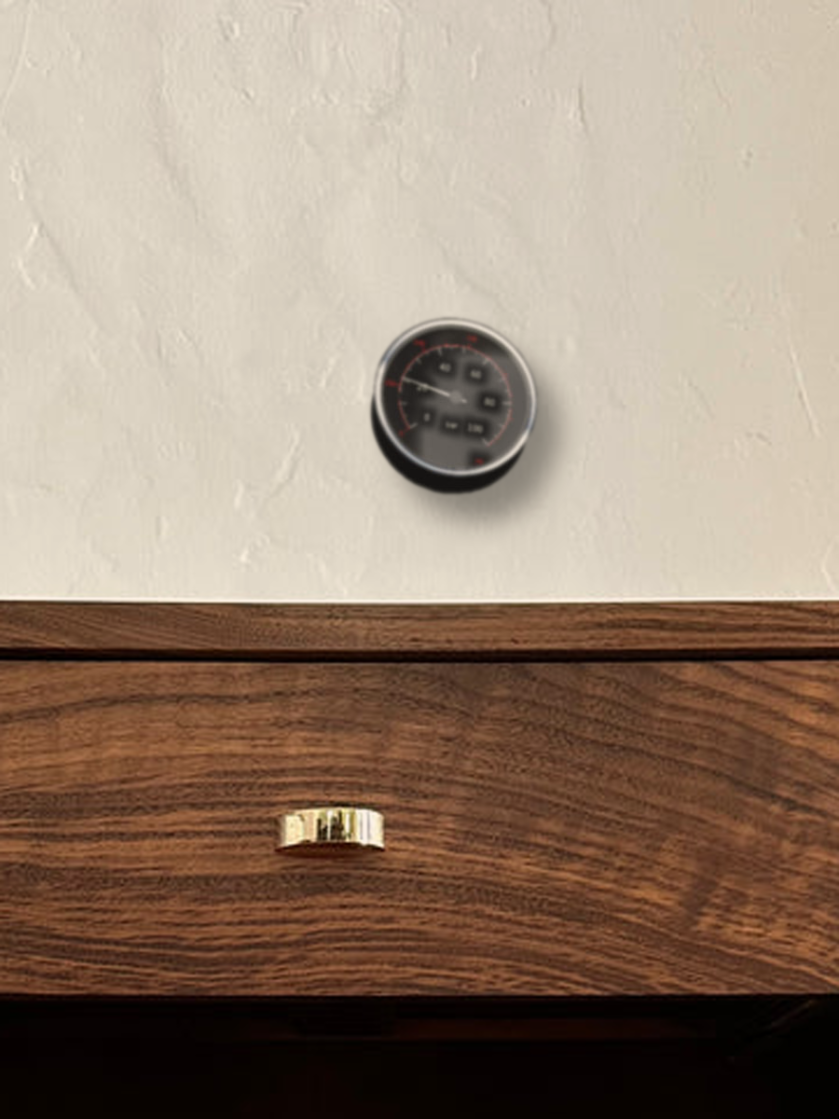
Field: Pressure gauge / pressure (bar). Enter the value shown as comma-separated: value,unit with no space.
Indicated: 20,bar
